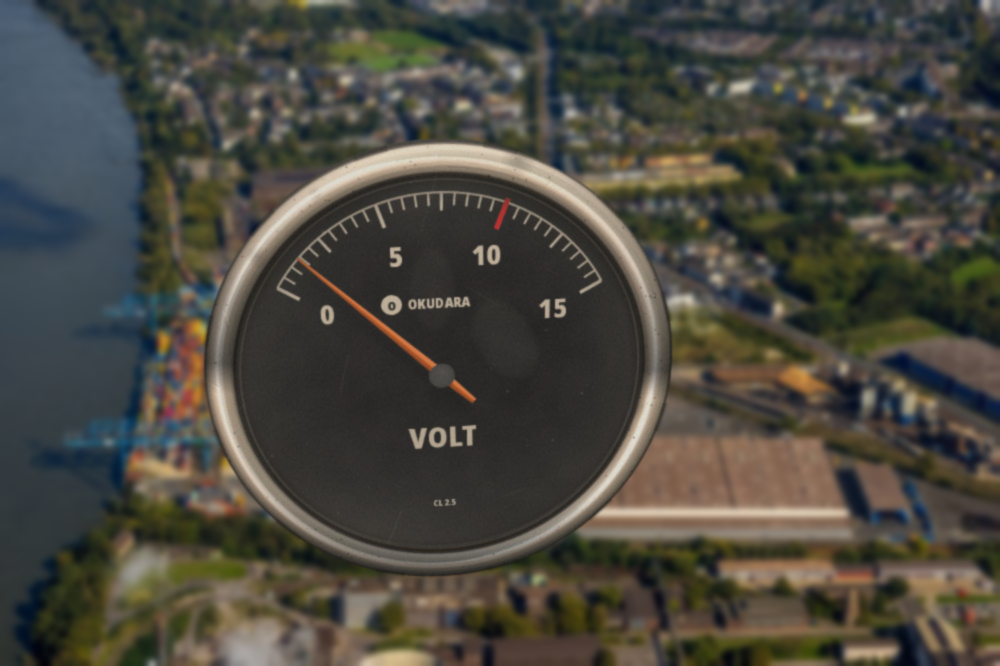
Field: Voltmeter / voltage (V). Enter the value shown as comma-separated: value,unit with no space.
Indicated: 1.5,V
